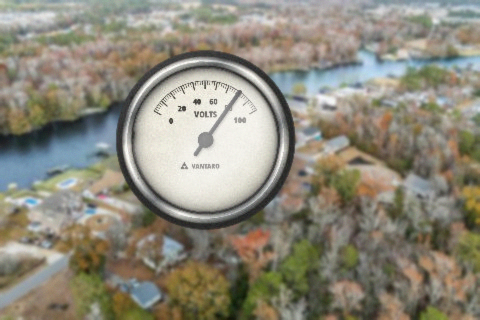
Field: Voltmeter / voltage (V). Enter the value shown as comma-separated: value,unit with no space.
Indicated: 80,V
